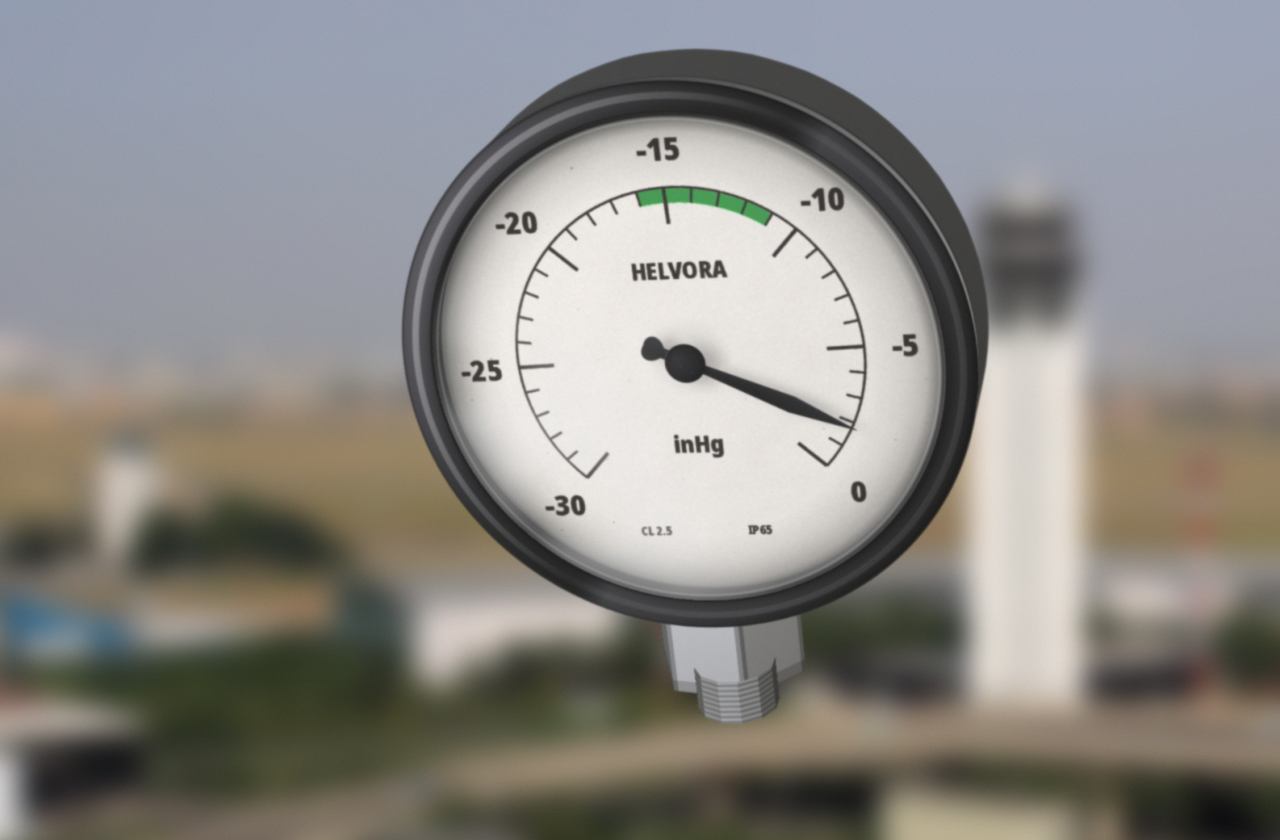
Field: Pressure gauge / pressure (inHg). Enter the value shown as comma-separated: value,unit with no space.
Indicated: -2,inHg
